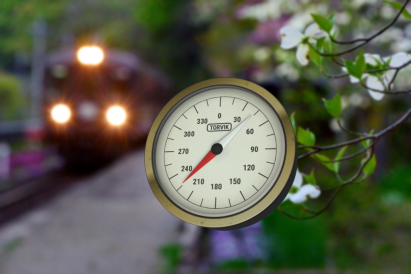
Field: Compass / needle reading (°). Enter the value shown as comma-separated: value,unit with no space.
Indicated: 225,°
